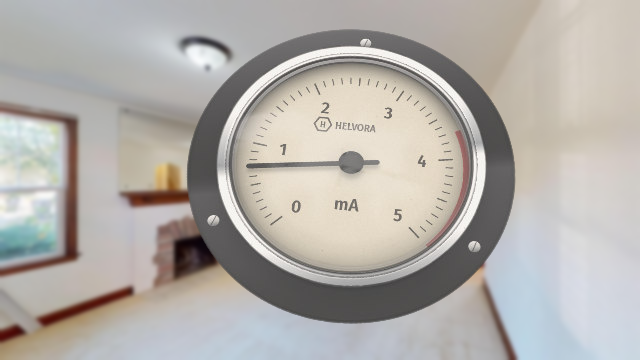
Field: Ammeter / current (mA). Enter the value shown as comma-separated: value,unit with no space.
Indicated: 0.7,mA
